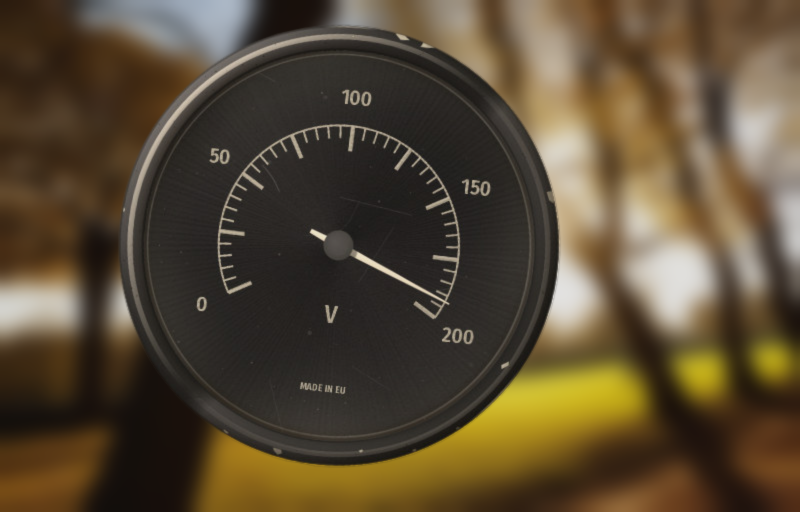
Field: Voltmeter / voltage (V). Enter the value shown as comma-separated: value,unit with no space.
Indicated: 192.5,V
